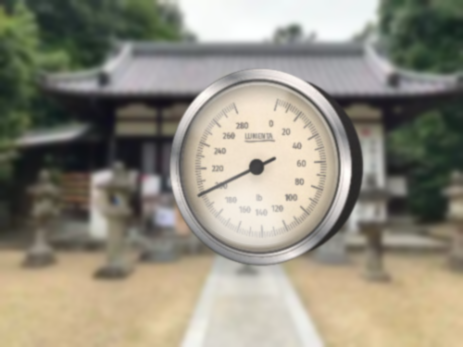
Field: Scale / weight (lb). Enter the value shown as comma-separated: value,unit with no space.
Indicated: 200,lb
